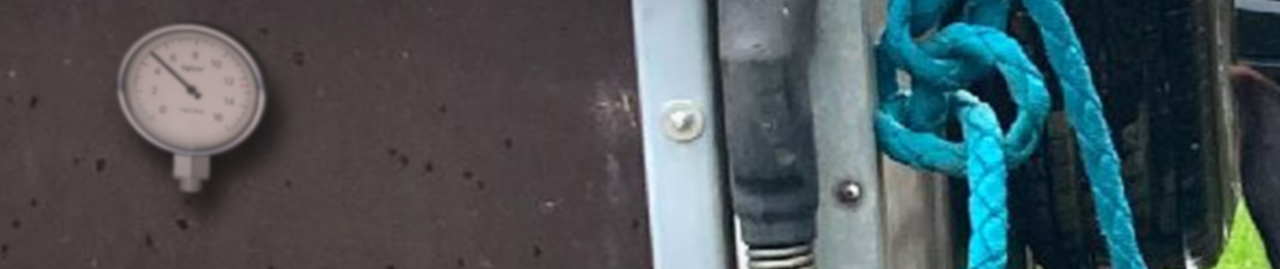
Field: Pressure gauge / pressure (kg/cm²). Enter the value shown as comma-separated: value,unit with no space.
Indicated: 5,kg/cm²
